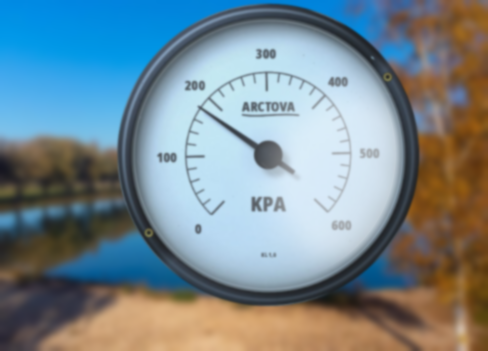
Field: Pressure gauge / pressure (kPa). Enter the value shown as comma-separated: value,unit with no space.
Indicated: 180,kPa
